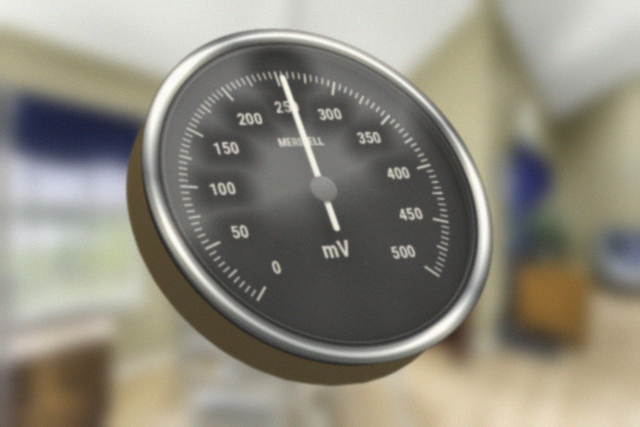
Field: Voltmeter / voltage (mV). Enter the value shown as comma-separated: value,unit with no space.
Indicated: 250,mV
